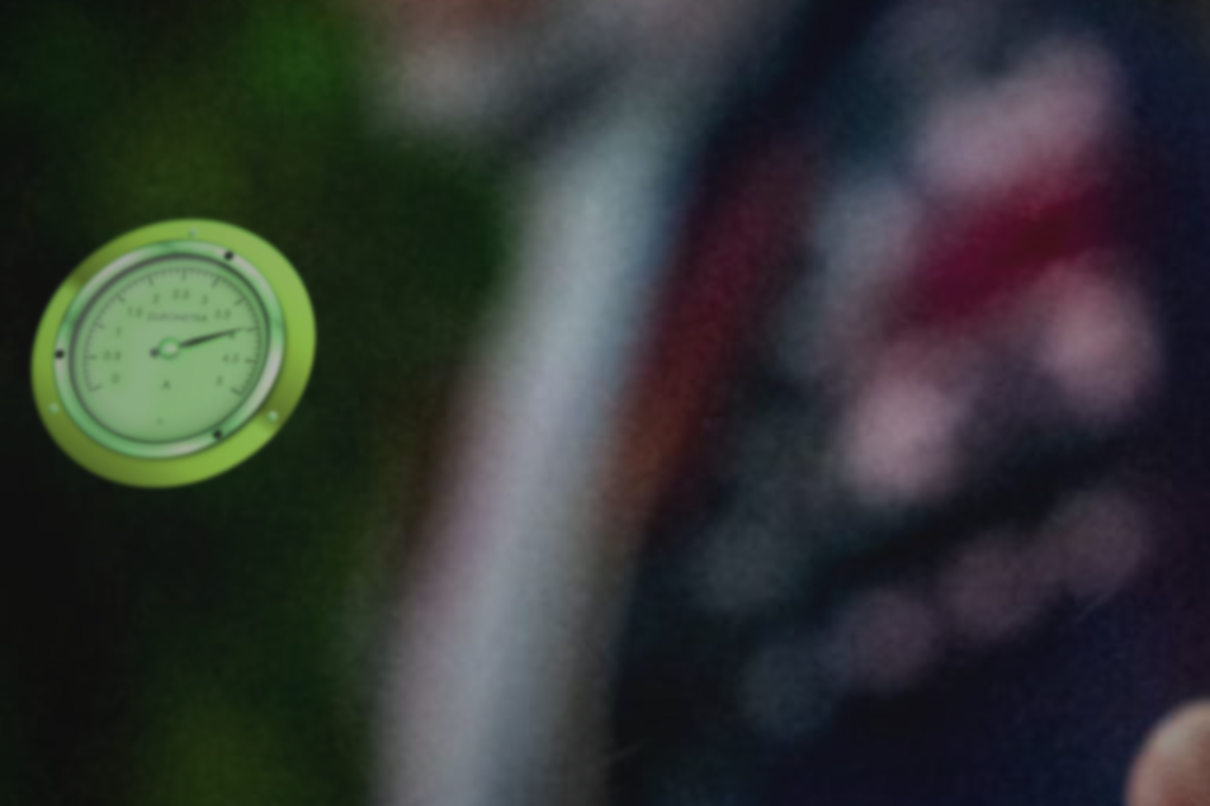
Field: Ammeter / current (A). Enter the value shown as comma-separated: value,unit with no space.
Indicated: 4,A
